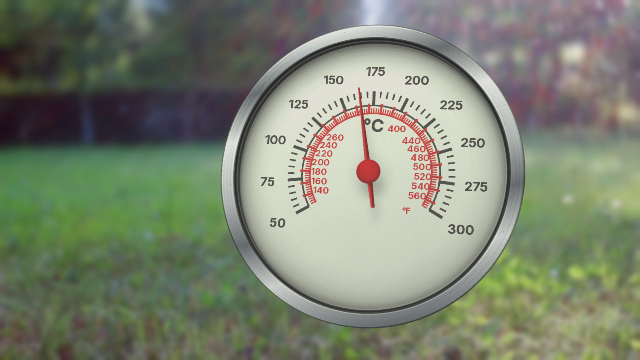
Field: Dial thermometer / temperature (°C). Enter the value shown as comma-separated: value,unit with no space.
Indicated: 165,°C
